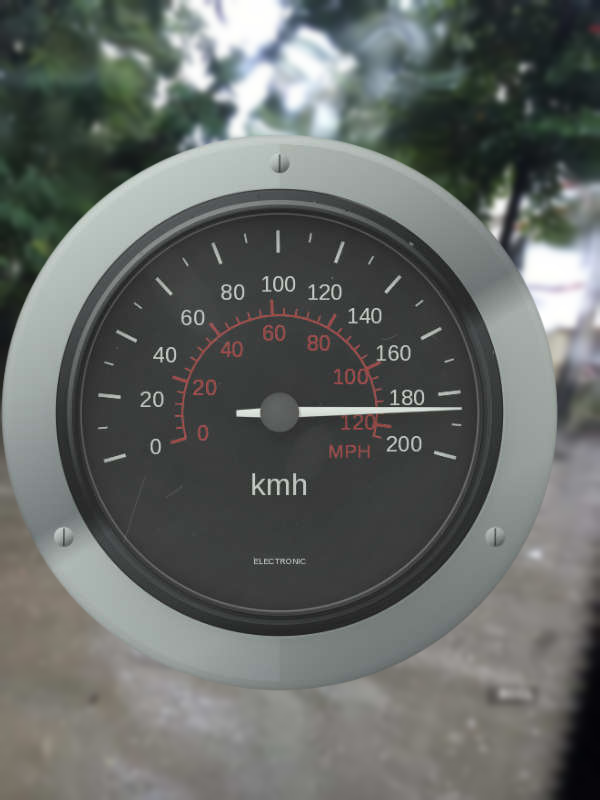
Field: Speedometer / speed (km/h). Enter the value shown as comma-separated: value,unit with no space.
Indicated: 185,km/h
